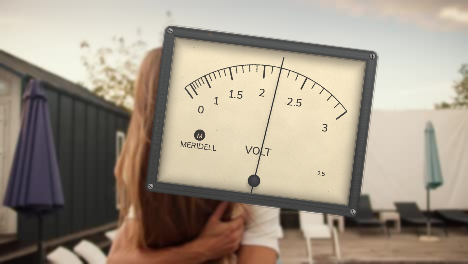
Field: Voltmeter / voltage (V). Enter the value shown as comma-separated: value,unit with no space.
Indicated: 2.2,V
